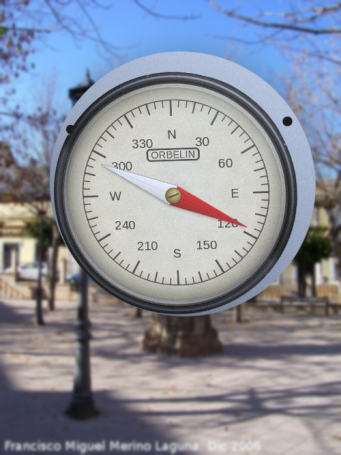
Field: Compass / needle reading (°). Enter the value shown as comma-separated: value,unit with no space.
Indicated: 115,°
